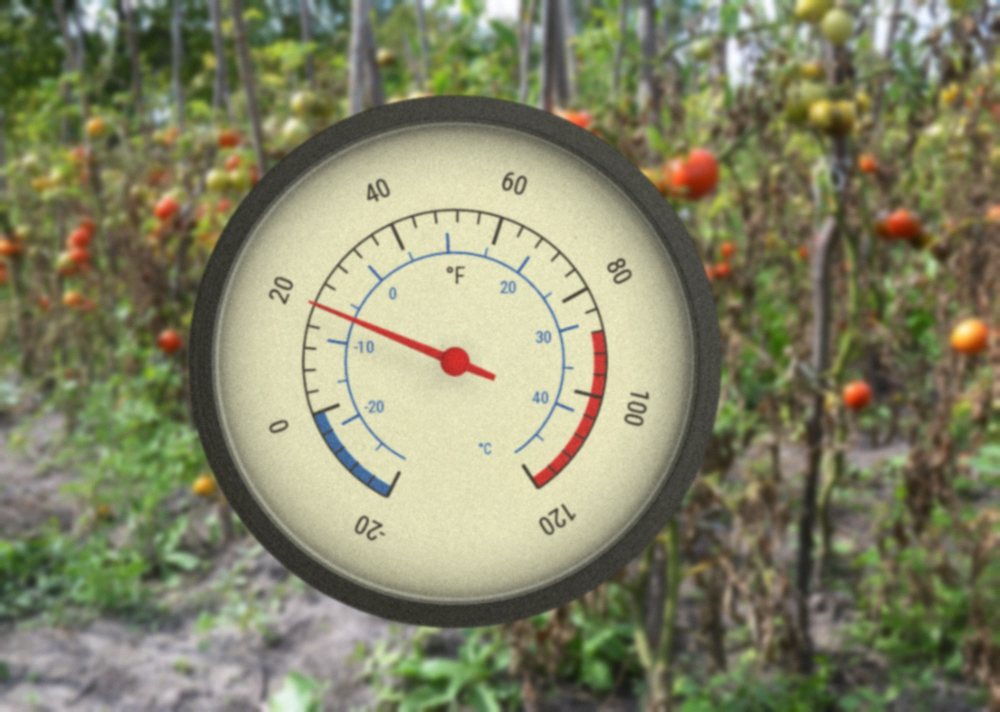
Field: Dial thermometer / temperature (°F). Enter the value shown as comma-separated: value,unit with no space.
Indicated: 20,°F
